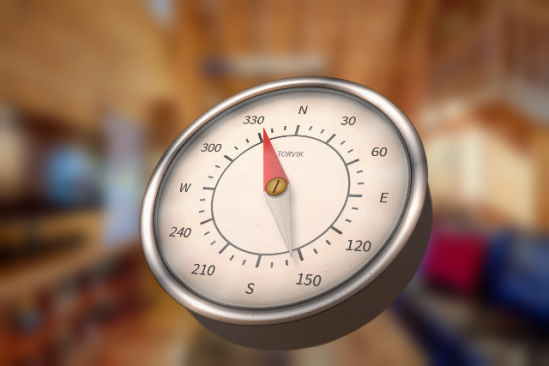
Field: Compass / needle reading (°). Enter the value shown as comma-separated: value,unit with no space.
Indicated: 335,°
